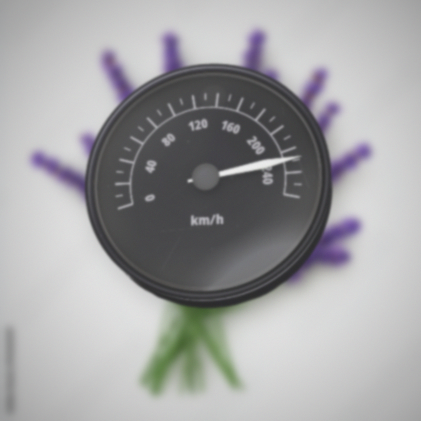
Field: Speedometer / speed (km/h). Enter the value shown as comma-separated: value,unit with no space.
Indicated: 230,km/h
